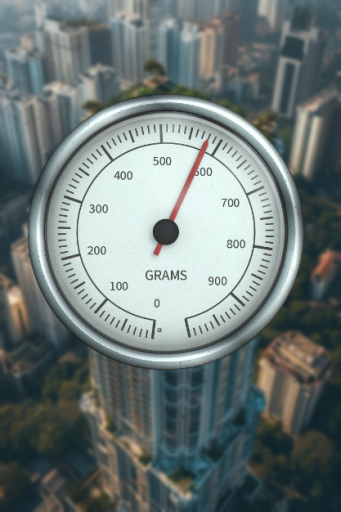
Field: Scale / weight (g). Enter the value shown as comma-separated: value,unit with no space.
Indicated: 580,g
